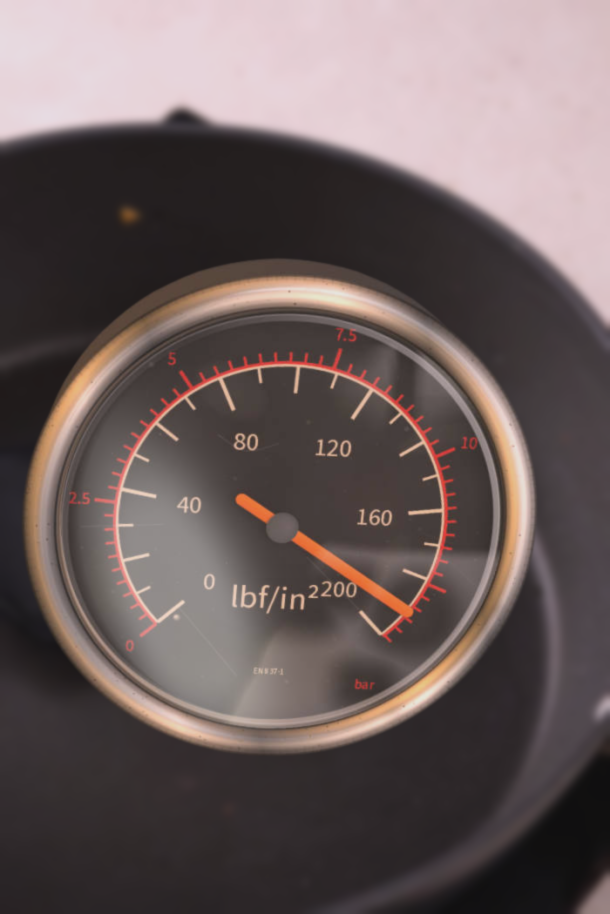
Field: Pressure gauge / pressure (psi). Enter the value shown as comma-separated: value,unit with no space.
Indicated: 190,psi
